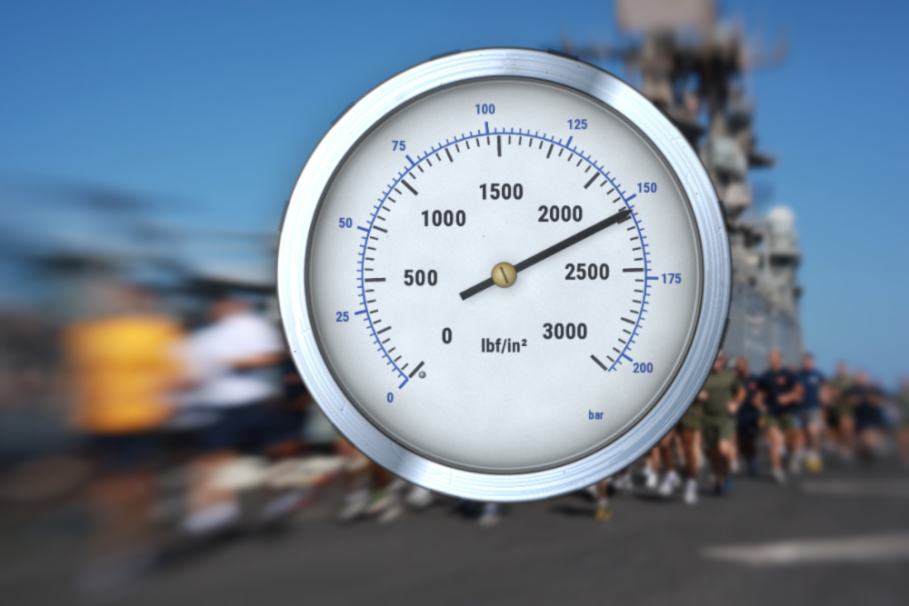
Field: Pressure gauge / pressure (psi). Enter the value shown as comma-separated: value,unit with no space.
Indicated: 2225,psi
